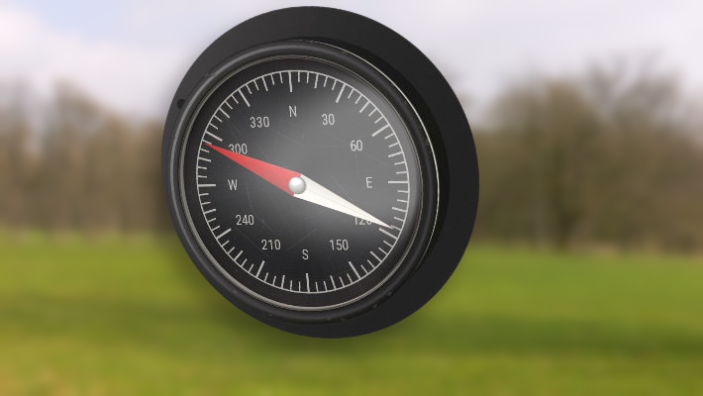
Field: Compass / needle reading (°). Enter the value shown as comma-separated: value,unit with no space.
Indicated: 295,°
